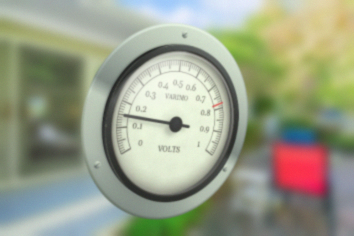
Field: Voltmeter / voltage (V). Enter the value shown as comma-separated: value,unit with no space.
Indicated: 0.15,V
